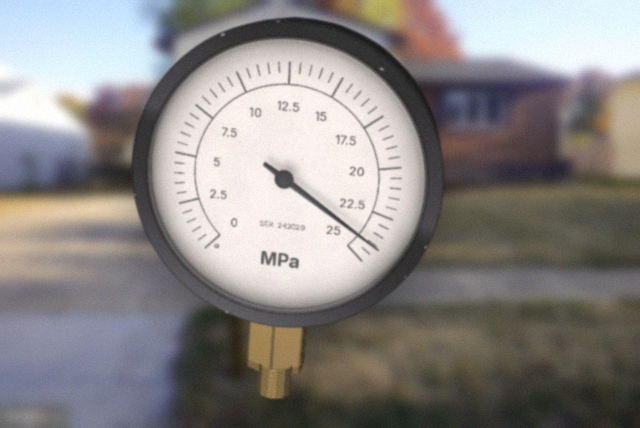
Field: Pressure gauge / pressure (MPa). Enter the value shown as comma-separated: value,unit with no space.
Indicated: 24,MPa
